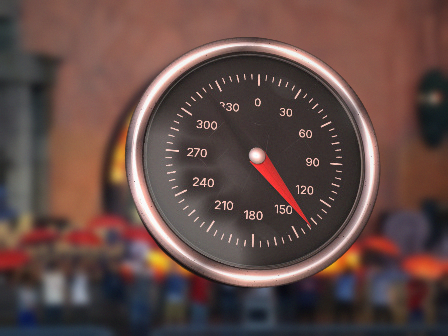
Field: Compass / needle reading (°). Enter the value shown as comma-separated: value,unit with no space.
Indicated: 140,°
